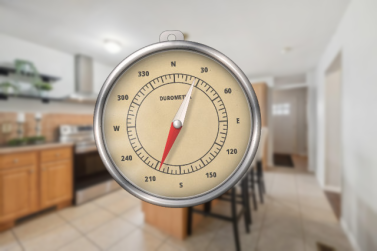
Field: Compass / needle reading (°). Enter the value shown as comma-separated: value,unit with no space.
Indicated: 205,°
